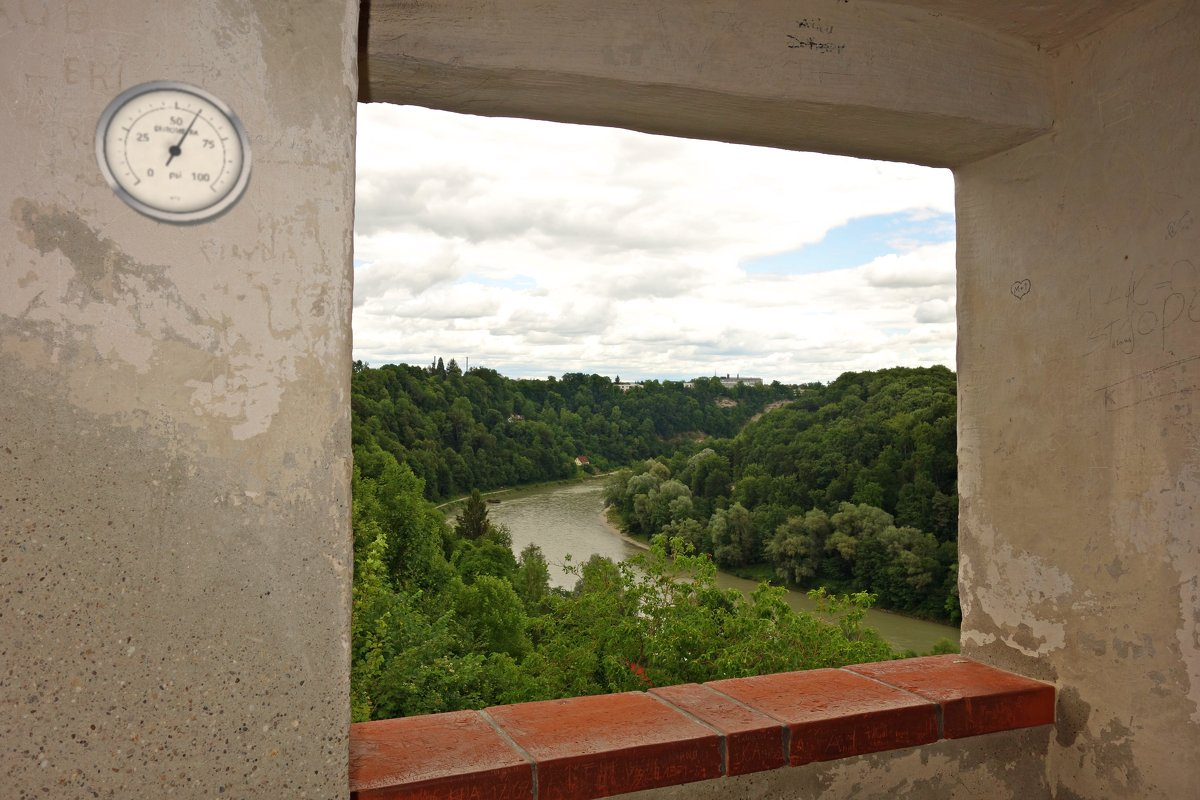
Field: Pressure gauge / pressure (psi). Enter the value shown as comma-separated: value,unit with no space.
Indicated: 60,psi
